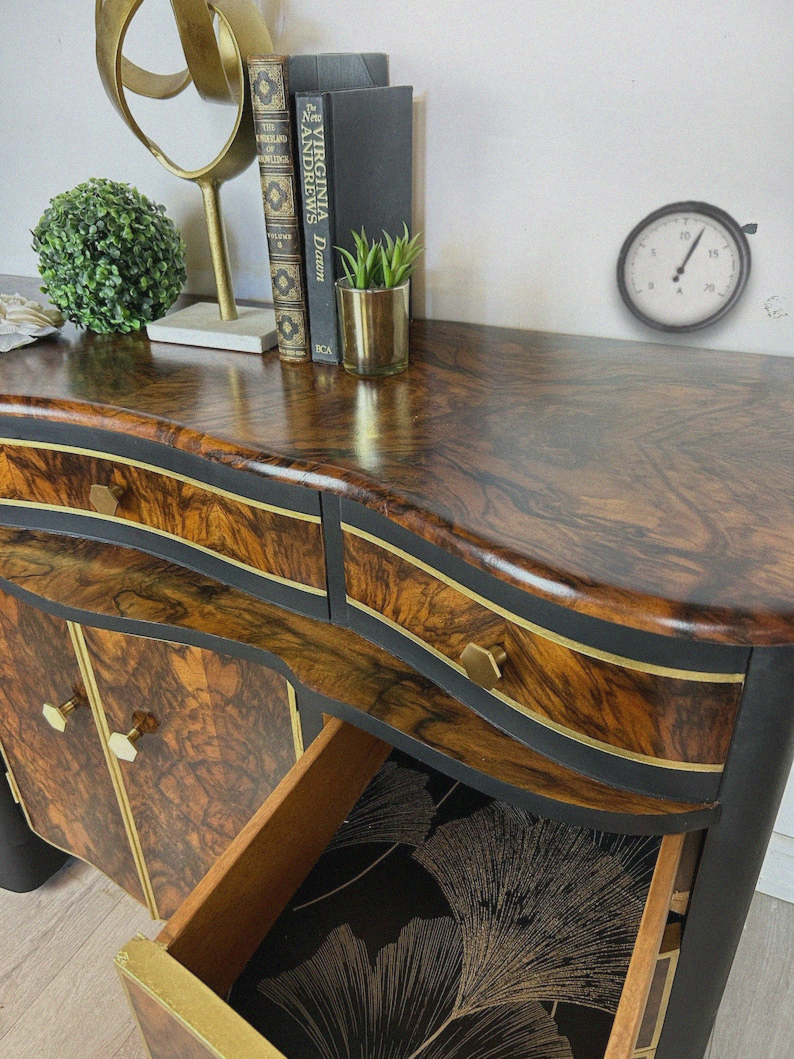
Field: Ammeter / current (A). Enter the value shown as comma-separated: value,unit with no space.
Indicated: 12,A
